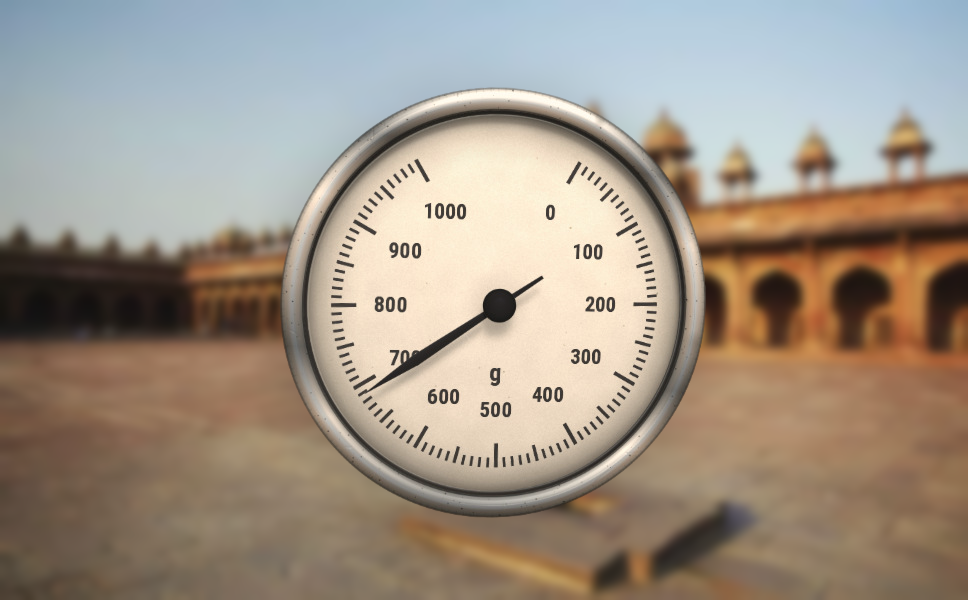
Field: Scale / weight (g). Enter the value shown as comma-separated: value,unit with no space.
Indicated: 690,g
